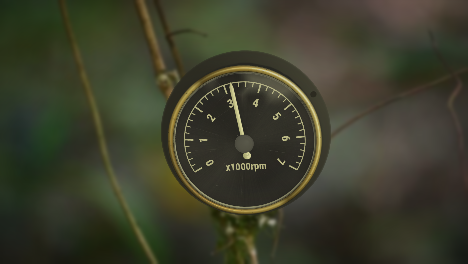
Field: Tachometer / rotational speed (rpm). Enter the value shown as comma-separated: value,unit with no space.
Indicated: 3200,rpm
